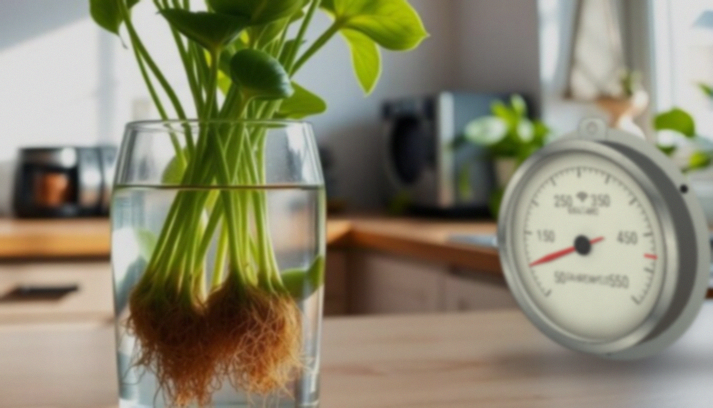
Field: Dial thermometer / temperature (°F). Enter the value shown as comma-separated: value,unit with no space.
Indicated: 100,°F
